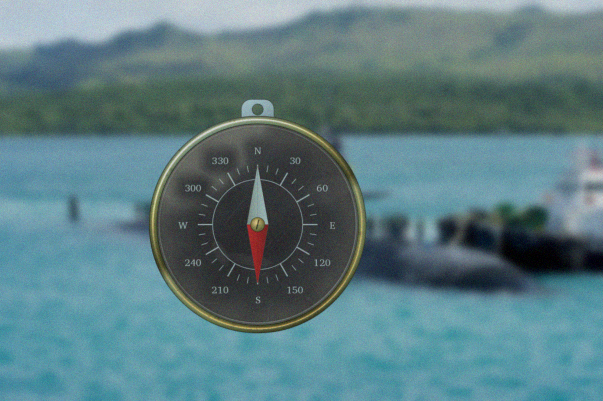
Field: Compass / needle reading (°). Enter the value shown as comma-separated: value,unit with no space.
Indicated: 180,°
